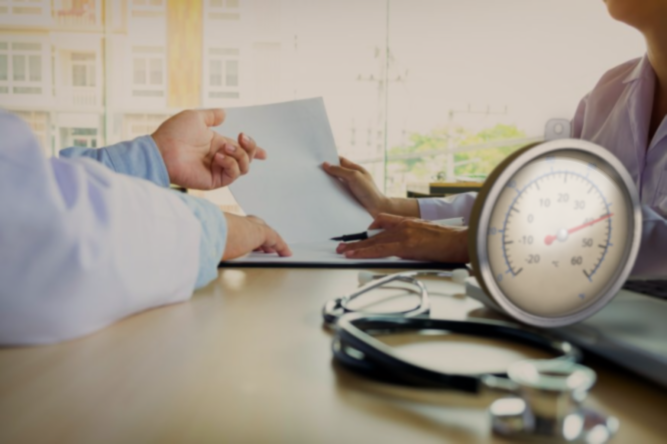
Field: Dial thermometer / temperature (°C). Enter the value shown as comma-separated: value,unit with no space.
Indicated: 40,°C
